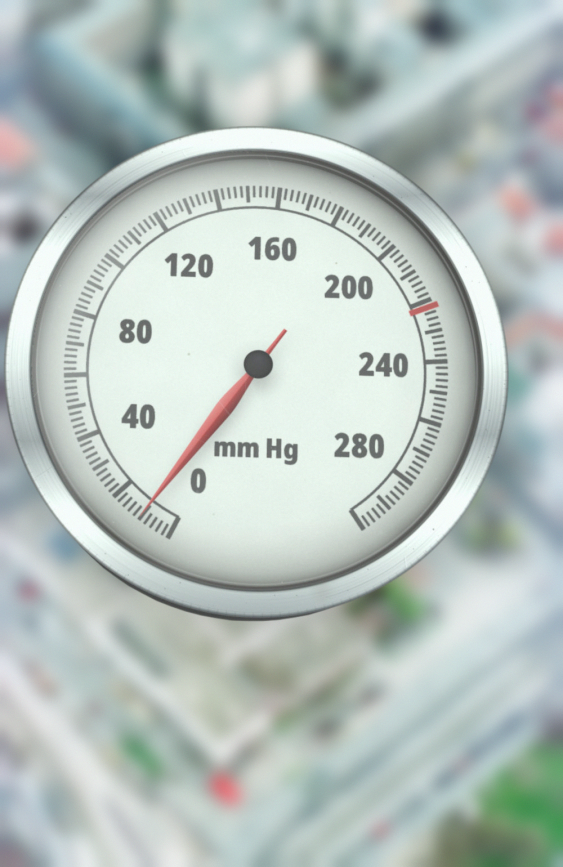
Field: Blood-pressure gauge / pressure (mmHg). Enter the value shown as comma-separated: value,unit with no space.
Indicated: 10,mmHg
